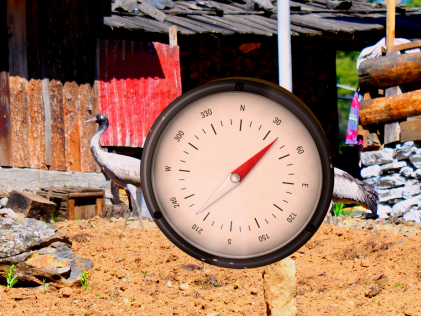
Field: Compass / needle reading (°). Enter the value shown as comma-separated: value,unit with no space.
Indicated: 40,°
